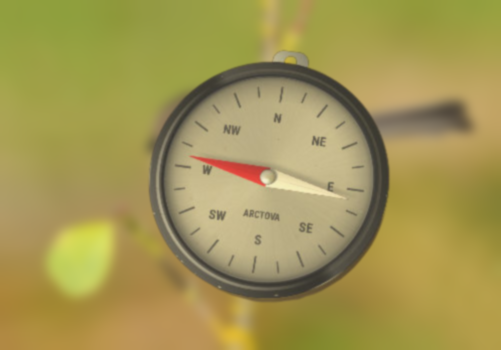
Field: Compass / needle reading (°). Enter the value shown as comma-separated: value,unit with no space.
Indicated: 277.5,°
